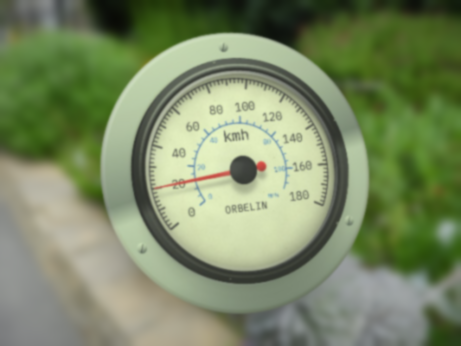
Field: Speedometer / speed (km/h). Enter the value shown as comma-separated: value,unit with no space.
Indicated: 20,km/h
